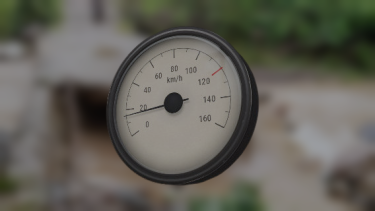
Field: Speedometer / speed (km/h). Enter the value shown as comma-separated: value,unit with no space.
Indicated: 15,km/h
